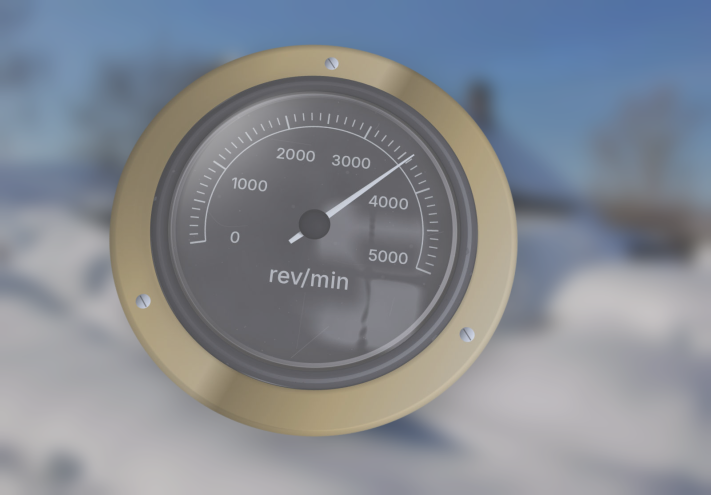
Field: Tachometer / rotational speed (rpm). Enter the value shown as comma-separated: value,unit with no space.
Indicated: 3600,rpm
